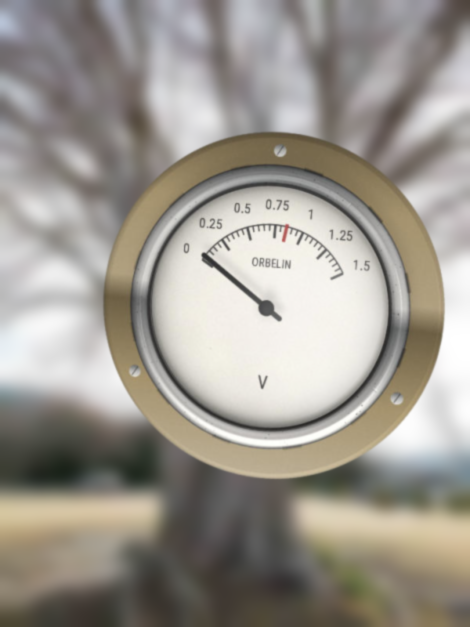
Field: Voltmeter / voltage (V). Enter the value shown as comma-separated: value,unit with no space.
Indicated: 0.05,V
